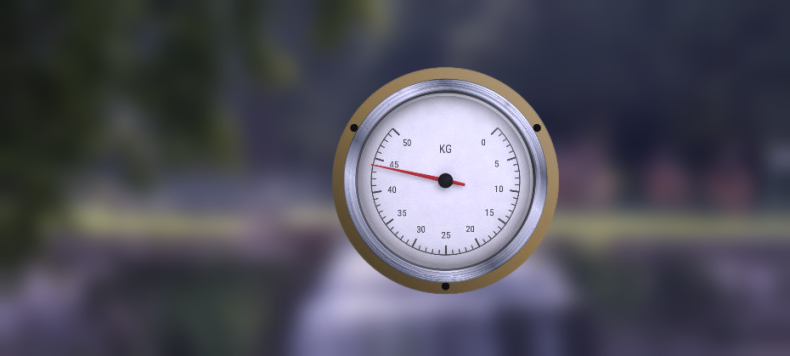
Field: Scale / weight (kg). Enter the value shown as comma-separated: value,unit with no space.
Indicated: 44,kg
